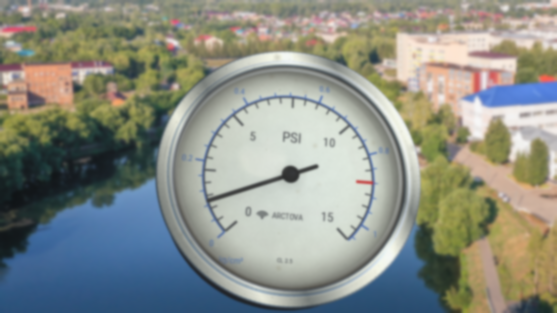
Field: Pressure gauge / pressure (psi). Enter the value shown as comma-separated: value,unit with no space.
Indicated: 1.25,psi
